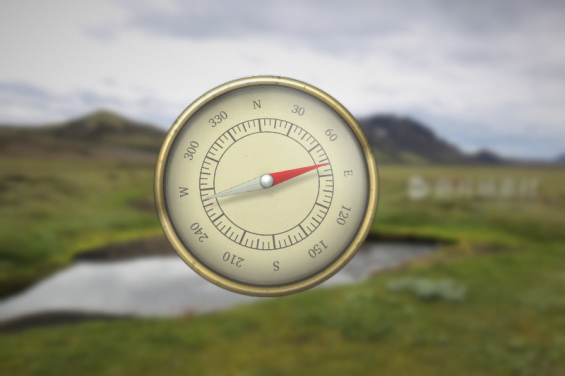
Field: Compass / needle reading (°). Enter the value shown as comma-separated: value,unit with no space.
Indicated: 80,°
